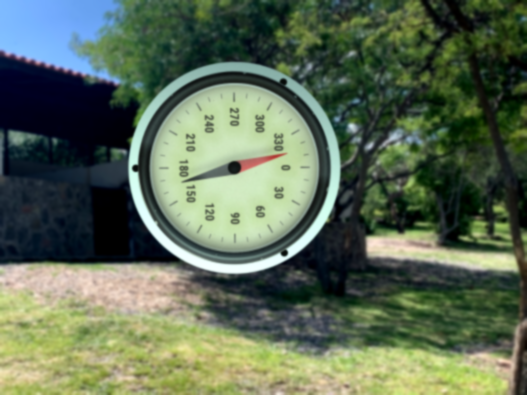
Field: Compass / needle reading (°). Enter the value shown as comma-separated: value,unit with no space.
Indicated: 345,°
